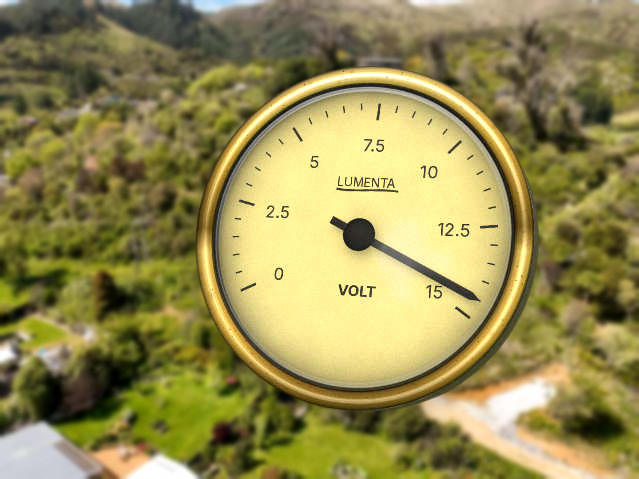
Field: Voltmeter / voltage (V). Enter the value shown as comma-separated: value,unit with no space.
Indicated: 14.5,V
